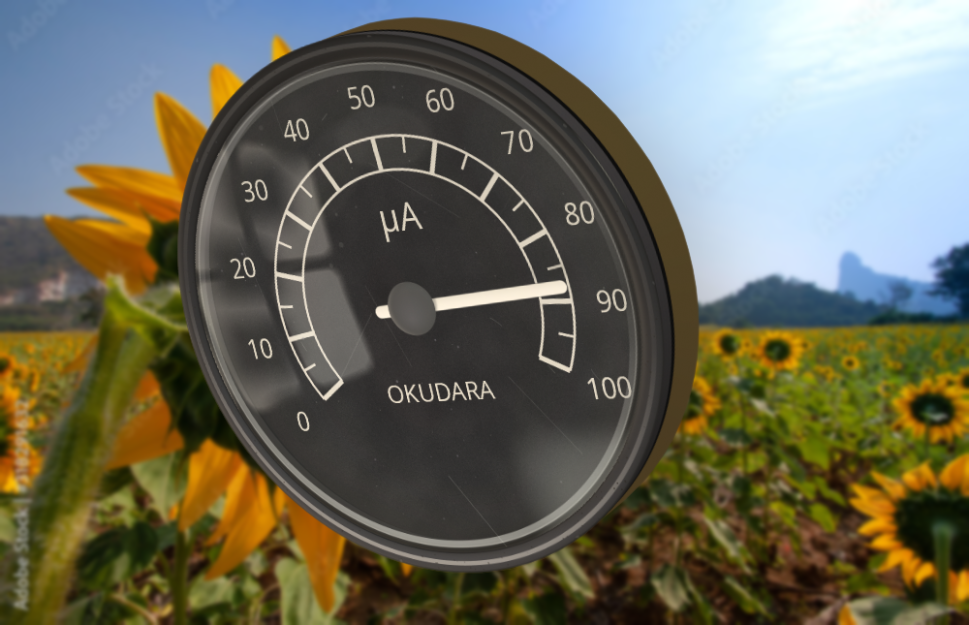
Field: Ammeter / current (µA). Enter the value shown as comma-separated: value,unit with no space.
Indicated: 87.5,µA
